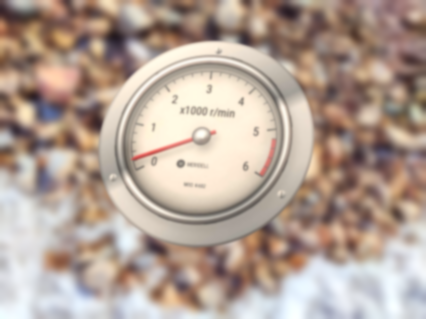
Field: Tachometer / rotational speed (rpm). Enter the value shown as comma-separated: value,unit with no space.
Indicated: 200,rpm
